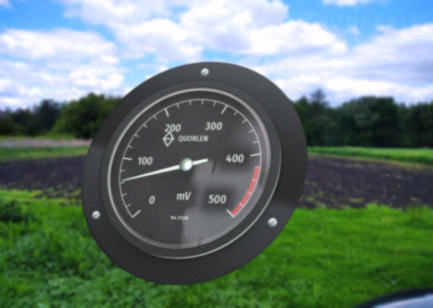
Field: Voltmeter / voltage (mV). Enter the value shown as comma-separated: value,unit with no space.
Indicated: 60,mV
